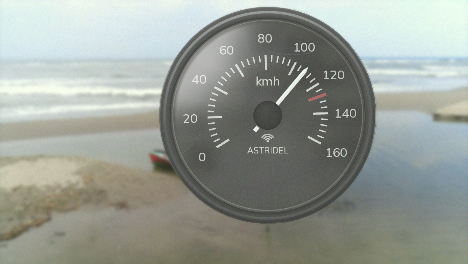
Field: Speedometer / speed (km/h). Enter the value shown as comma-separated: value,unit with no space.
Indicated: 108,km/h
